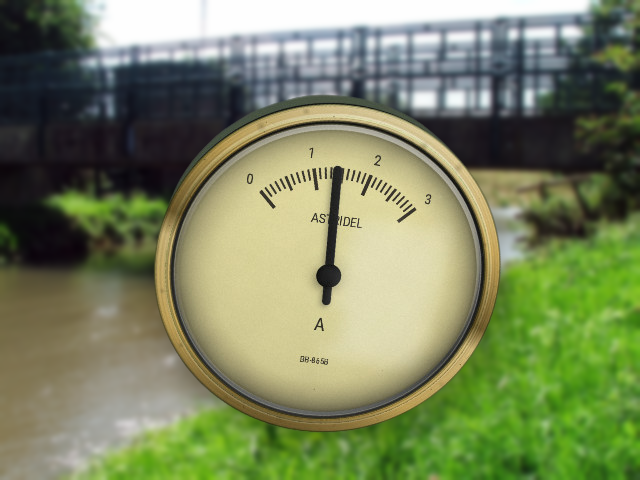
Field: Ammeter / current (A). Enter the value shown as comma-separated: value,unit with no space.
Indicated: 1.4,A
